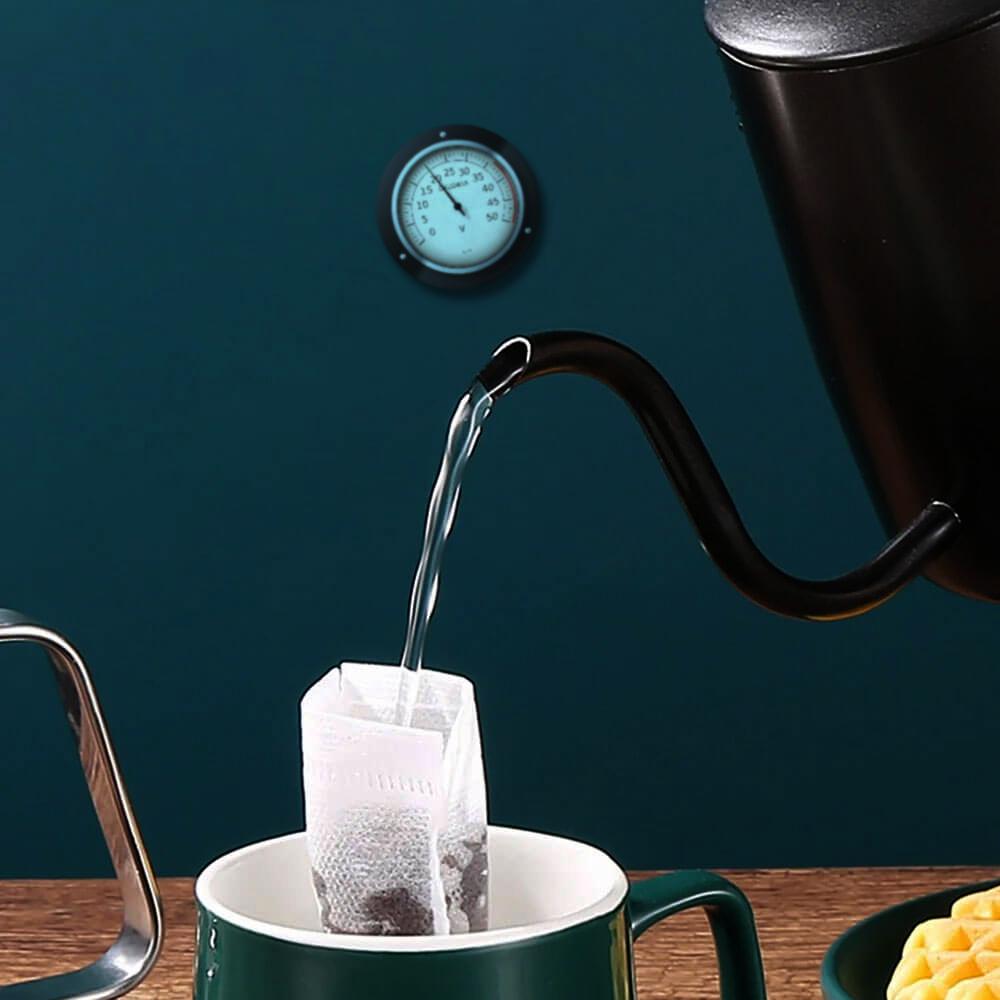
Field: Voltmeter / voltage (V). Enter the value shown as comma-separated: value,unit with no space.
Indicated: 20,V
